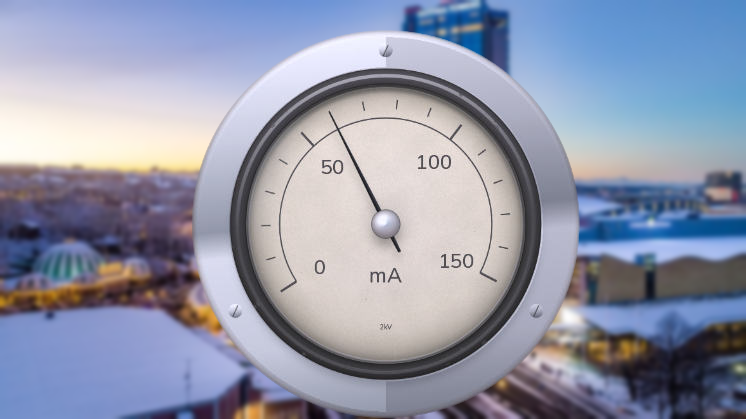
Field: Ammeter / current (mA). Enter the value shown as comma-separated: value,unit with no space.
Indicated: 60,mA
